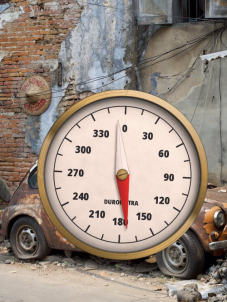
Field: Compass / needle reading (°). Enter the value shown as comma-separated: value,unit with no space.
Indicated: 172.5,°
